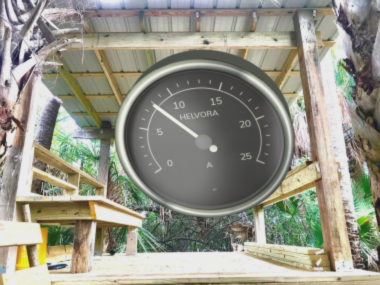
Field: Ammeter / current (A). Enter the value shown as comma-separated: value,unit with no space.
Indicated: 8,A
